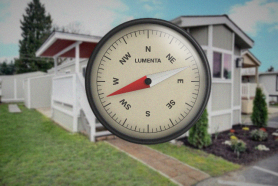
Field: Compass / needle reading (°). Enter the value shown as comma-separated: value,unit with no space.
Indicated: 250,°
